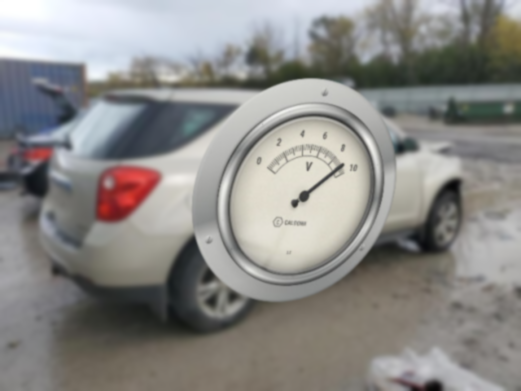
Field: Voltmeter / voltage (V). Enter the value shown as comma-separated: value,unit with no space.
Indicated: 9,V
